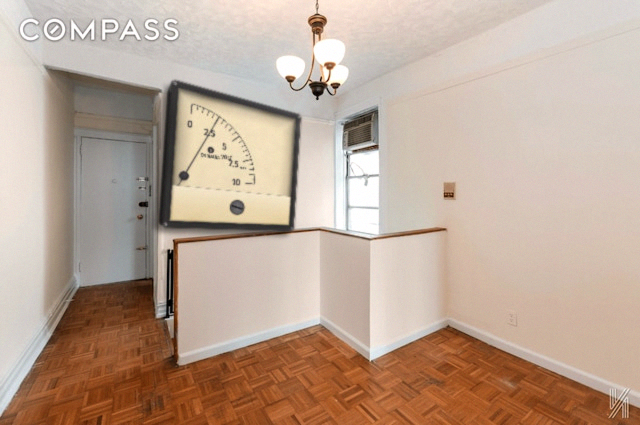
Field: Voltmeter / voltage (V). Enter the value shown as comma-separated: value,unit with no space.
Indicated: 2.5,V
